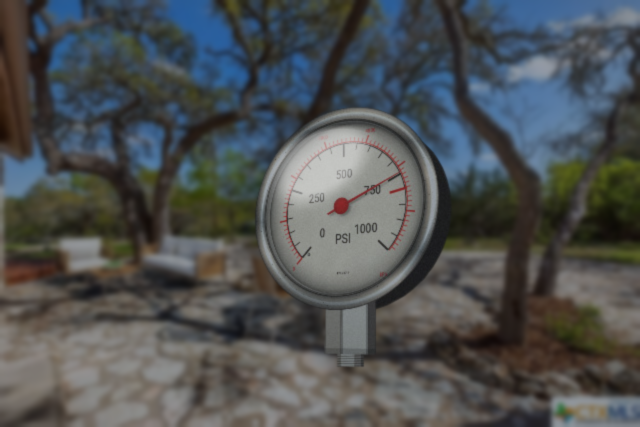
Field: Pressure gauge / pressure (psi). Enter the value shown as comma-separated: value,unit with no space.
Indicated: 750,psi
